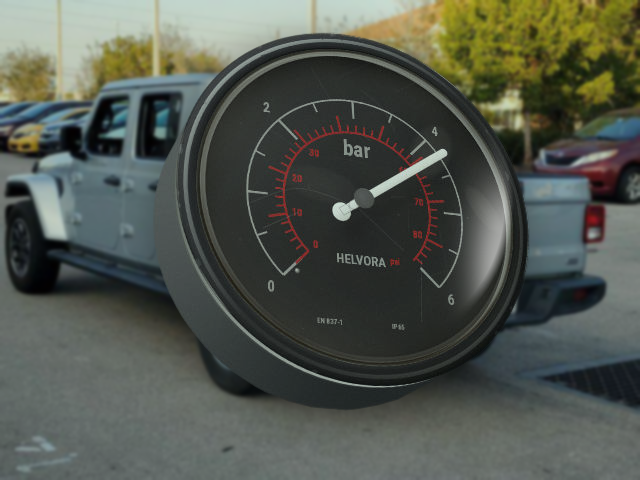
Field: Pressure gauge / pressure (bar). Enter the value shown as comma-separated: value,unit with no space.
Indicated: 4.25,bar
